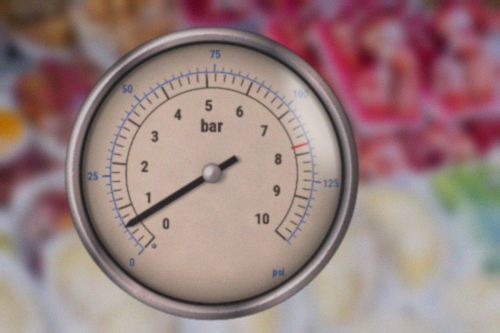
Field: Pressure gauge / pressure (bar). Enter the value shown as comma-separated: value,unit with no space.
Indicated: 0.6,bar
